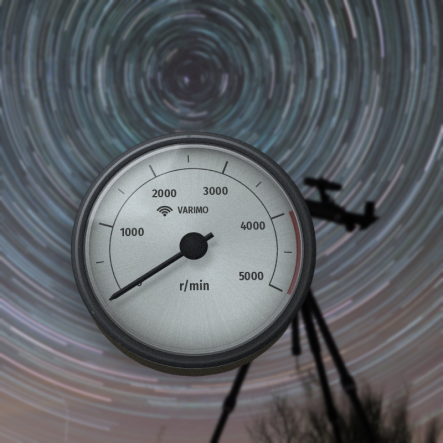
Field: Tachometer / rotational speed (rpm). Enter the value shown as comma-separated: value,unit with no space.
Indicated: 0,rpm
